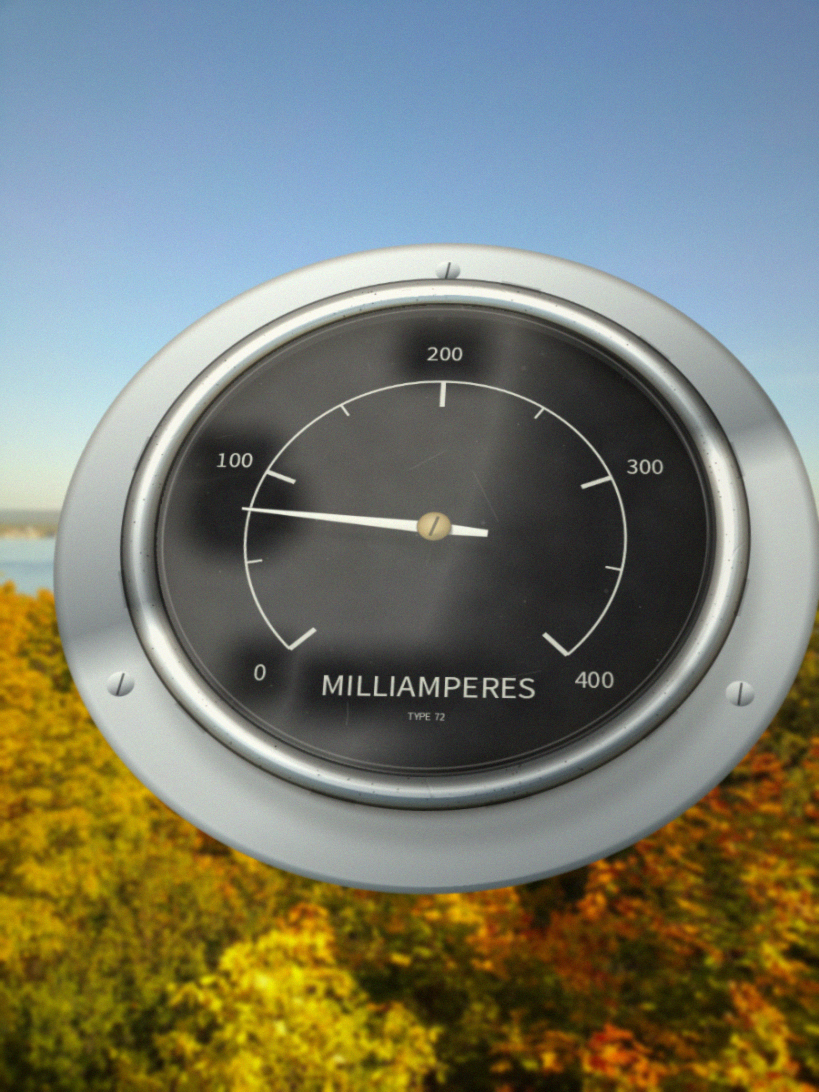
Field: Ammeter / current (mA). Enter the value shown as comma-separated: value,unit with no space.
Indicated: 75,mA
